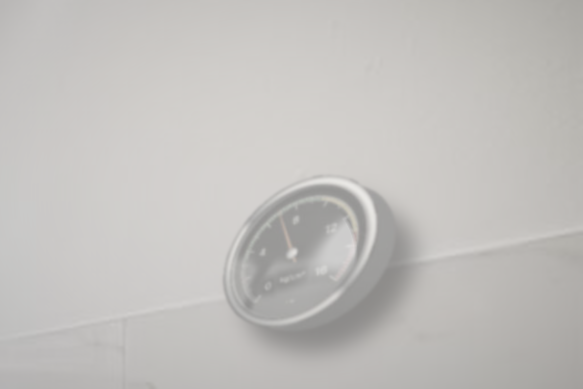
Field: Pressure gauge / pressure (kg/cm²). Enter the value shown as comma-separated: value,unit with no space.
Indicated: 7,kg/cm²
